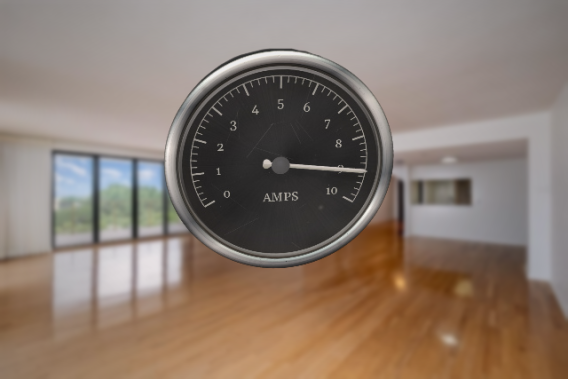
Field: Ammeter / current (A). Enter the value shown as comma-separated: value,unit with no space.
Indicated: 9,A
